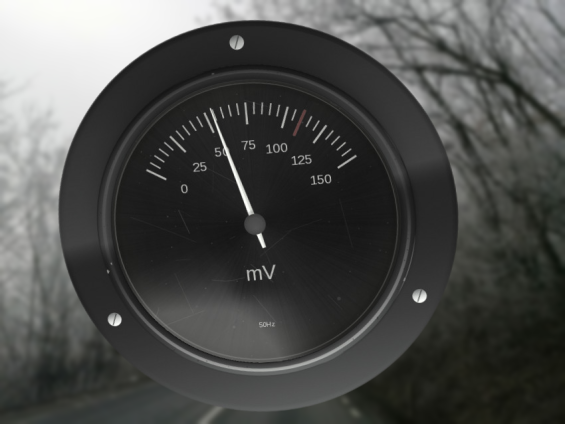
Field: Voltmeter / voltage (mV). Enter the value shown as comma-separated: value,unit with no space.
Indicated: 55,mV
